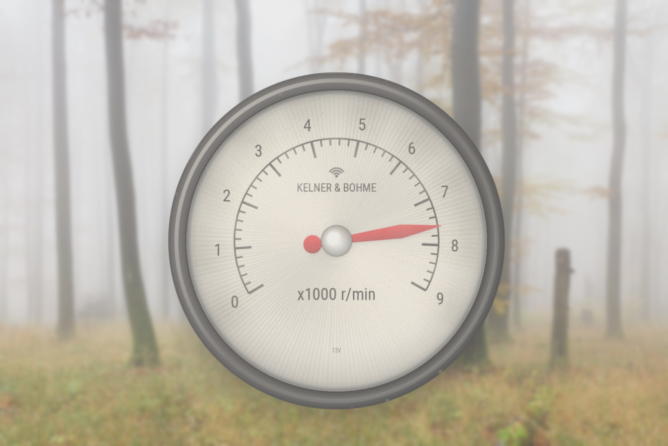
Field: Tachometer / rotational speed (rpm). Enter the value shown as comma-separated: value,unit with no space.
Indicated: 7600,rpm
